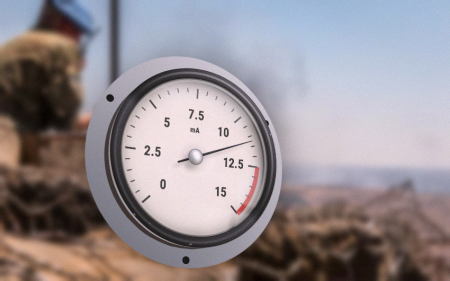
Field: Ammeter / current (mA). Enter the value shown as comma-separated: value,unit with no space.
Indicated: 11.25,mA
